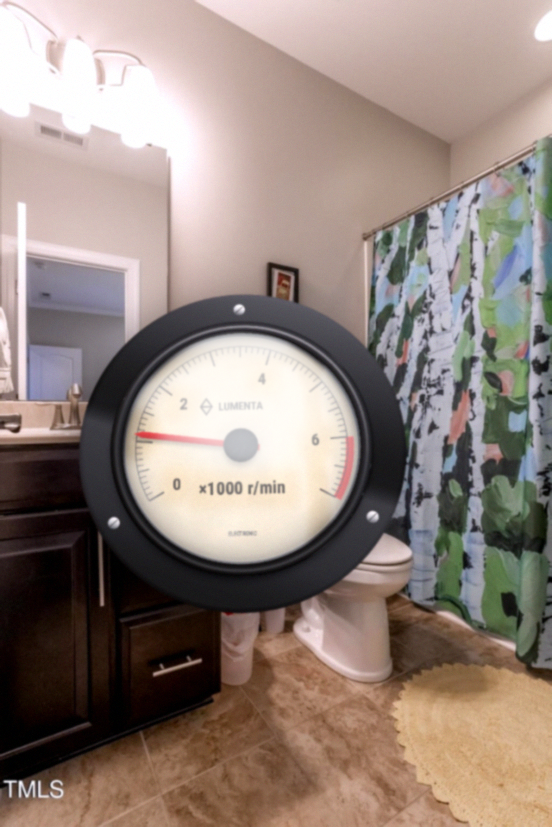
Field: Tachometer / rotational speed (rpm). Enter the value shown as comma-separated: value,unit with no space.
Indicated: 1100,rpm
